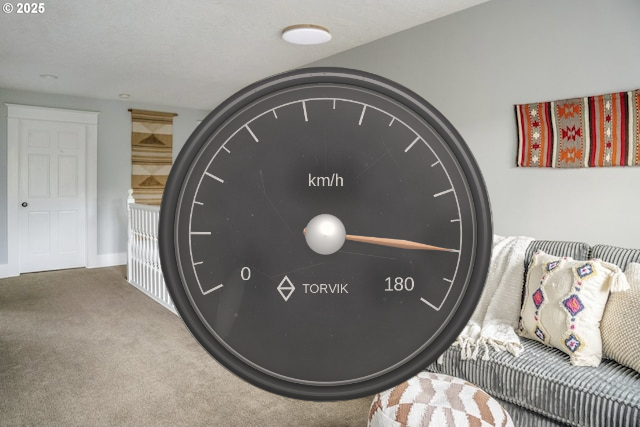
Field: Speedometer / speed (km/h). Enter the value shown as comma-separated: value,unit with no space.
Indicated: 160,km/h
